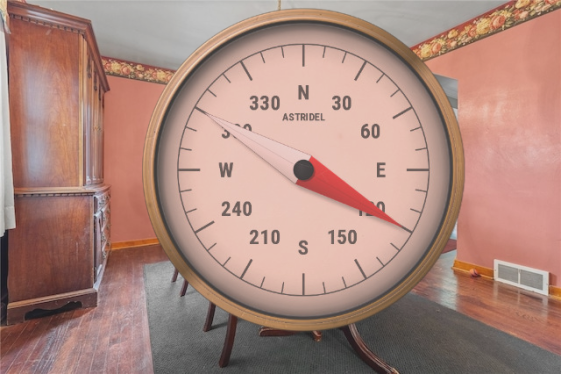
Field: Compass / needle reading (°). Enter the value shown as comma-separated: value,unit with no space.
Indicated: 120,°
